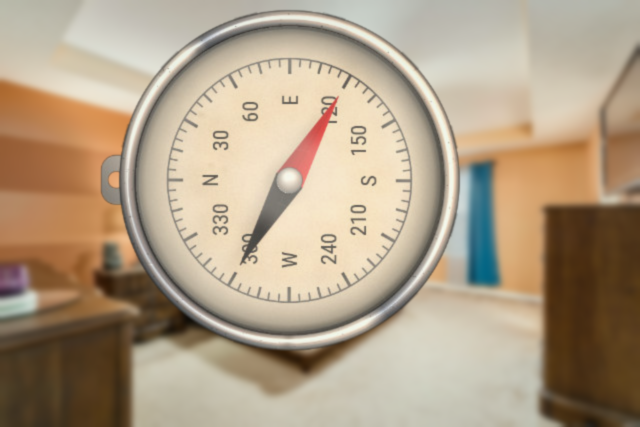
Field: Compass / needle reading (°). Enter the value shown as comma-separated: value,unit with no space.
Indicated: 120,°
